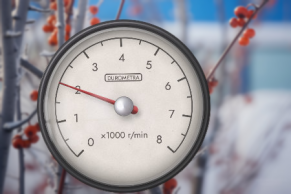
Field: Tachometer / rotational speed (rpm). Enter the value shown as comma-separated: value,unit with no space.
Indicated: 2000,rpm
